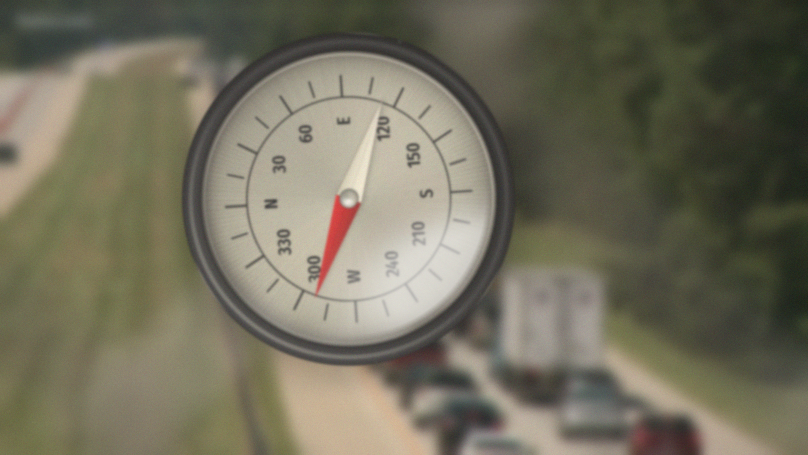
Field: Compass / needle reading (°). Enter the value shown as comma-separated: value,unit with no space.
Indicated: 292.5,°
